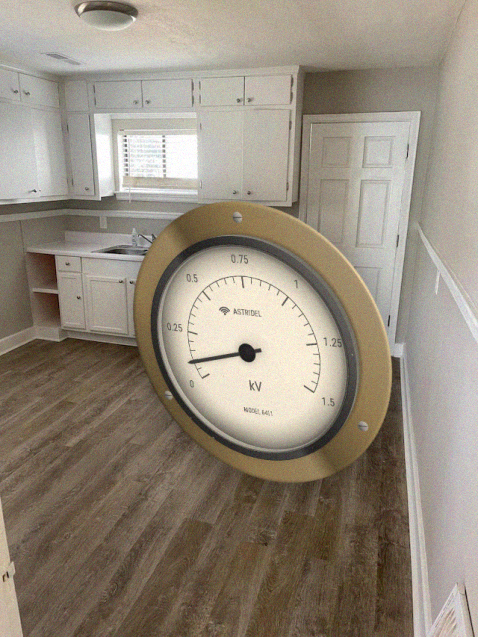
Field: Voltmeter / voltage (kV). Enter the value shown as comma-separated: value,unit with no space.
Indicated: 0.1,kV
